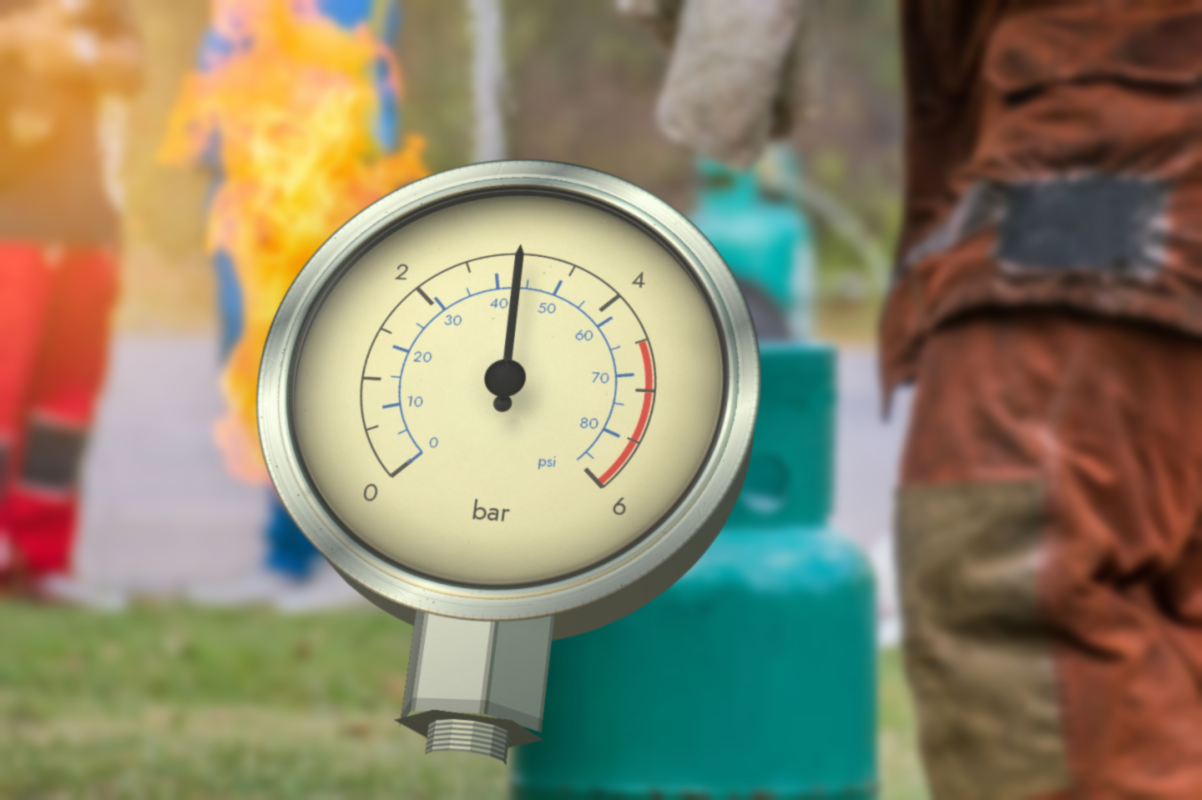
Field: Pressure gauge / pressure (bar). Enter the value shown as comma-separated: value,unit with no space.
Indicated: 3,bar
